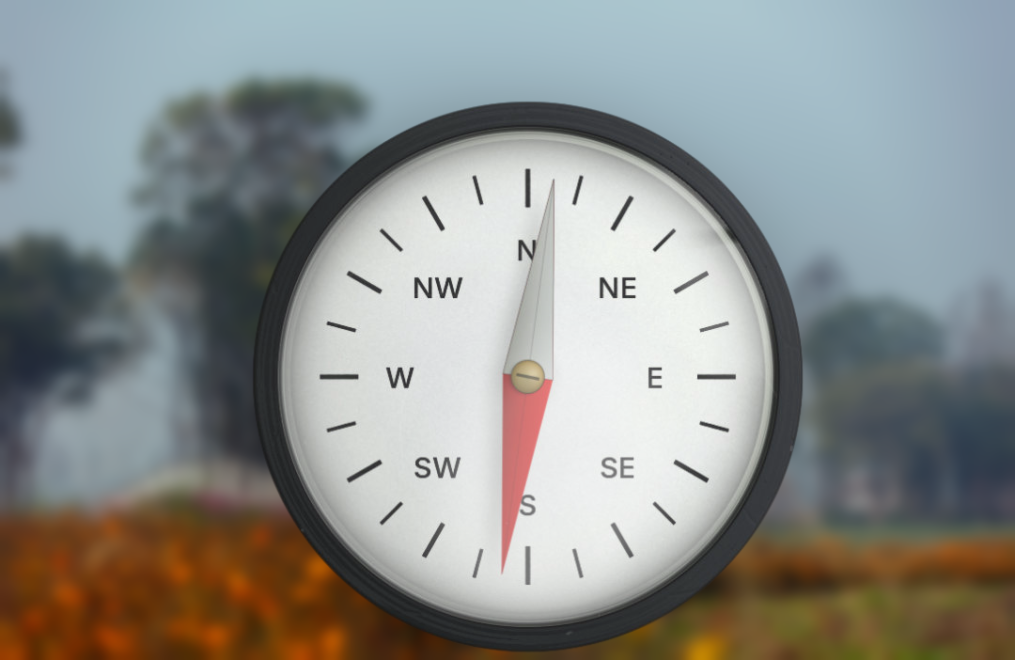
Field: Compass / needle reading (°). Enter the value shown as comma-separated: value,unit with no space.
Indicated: 187.5,°
